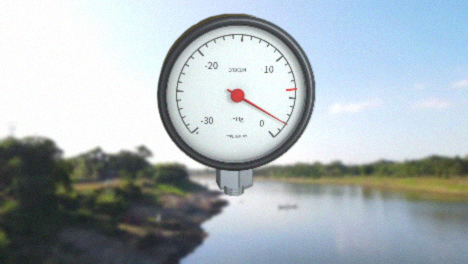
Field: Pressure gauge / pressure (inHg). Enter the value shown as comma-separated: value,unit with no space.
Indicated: -2,inHg
